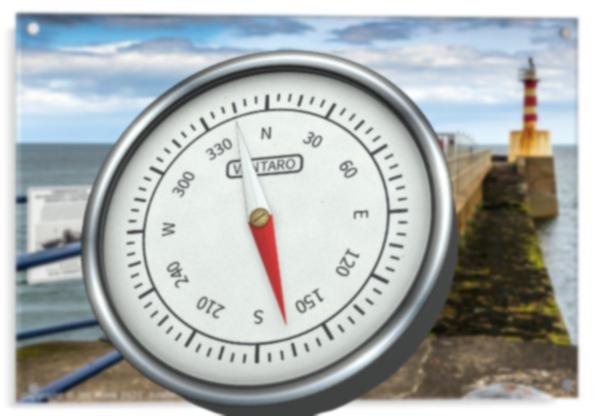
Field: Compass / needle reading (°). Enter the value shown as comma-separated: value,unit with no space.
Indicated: 165,°
